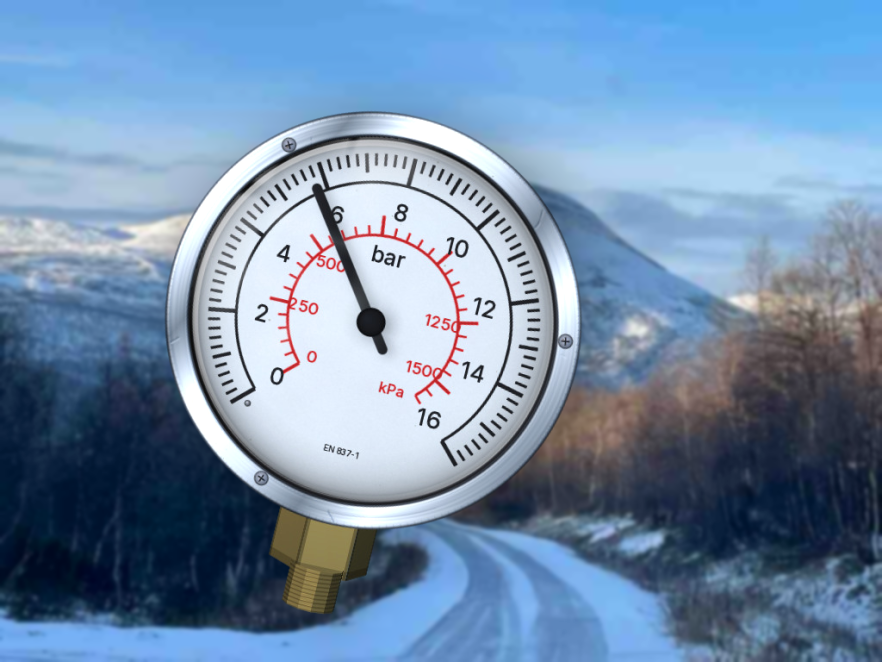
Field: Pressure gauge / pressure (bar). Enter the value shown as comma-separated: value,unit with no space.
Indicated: 5.8,bar
